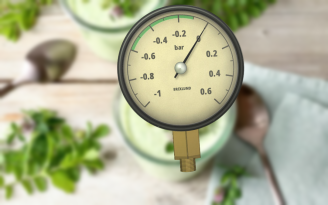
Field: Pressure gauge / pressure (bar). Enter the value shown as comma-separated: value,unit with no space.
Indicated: 0,bar
